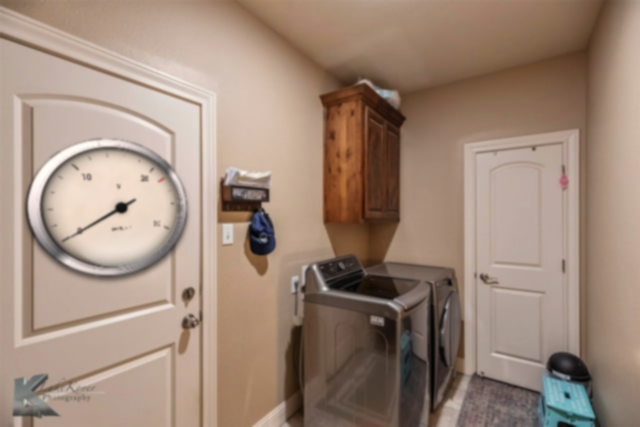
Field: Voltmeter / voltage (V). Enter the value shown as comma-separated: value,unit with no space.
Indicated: 0,V
